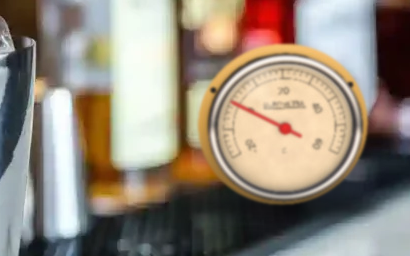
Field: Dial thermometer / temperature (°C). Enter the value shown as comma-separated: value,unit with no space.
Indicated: 0,°C
